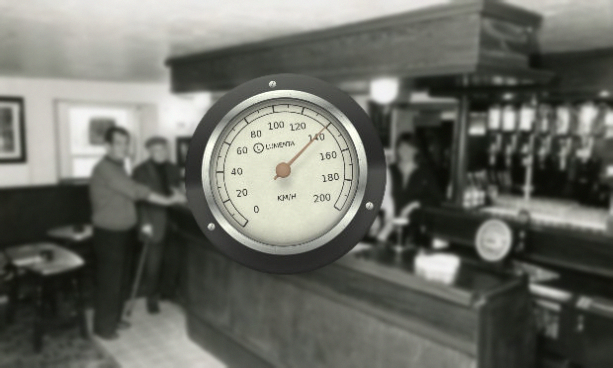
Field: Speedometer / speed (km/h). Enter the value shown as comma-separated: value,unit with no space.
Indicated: 140,km/h
